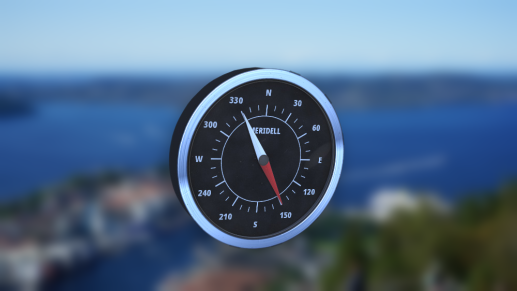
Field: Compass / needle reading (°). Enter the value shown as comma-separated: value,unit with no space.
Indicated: 150,°
